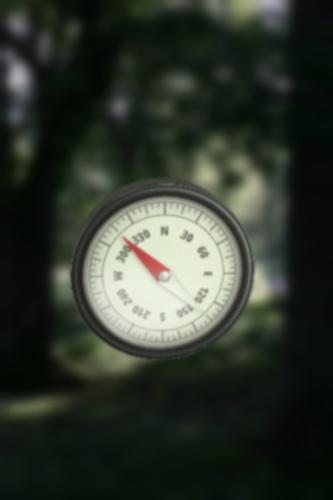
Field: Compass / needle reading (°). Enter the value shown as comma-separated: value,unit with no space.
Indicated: 315,°
